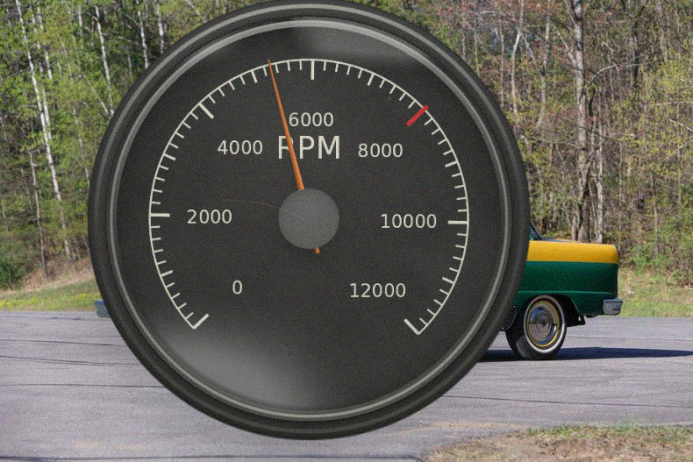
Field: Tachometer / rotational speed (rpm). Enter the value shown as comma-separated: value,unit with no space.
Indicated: 5300,rpm
